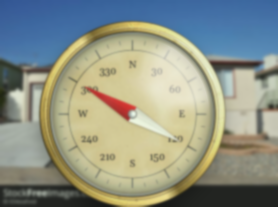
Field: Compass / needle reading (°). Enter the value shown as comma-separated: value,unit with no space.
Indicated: 300,°
